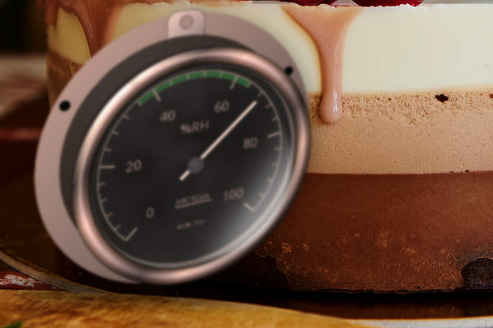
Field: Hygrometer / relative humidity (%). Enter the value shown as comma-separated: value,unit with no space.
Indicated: 68,%
